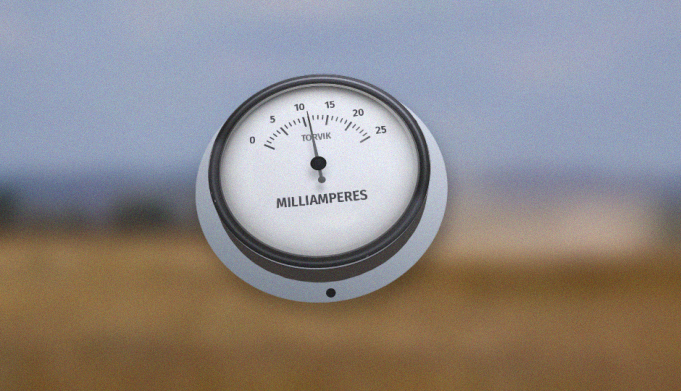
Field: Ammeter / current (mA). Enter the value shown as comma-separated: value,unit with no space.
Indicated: 11,mA
